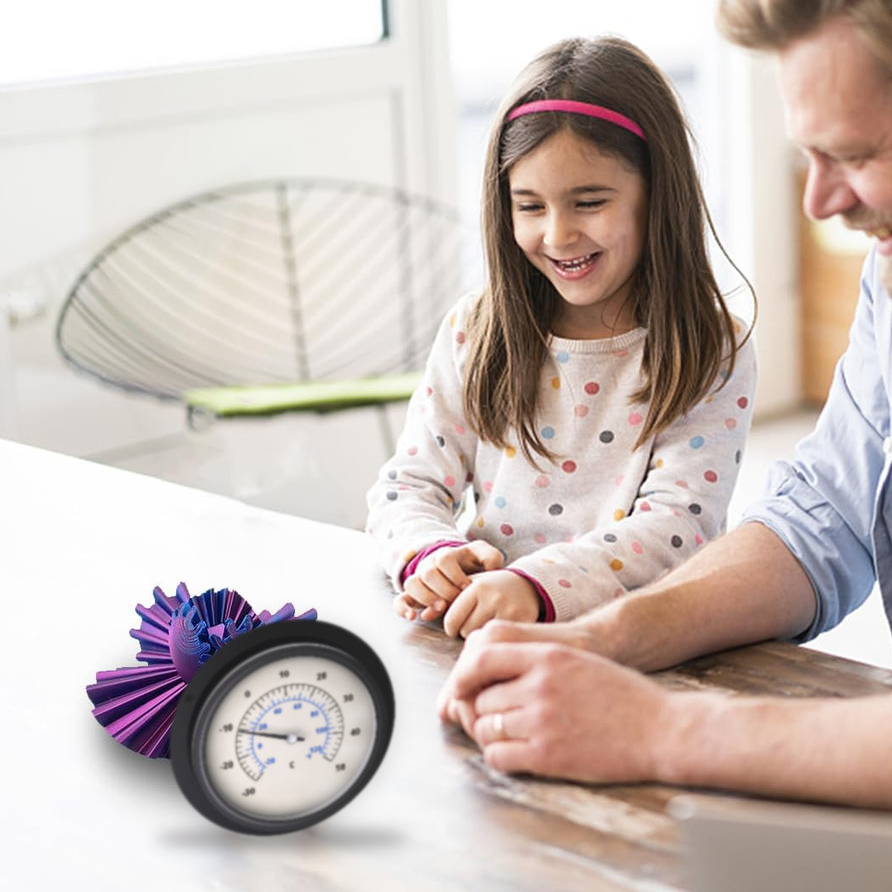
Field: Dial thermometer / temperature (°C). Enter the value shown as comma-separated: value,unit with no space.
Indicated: -10,°C
